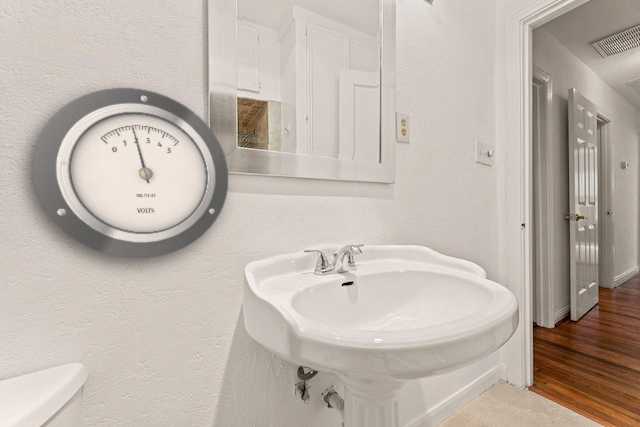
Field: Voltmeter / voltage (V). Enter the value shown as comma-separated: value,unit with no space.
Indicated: 2,V
